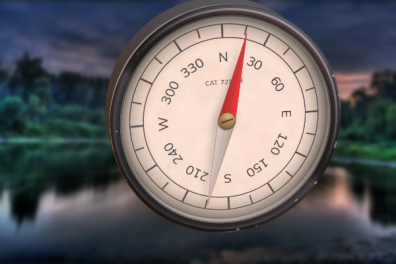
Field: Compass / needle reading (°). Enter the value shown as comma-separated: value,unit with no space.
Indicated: 15,°
